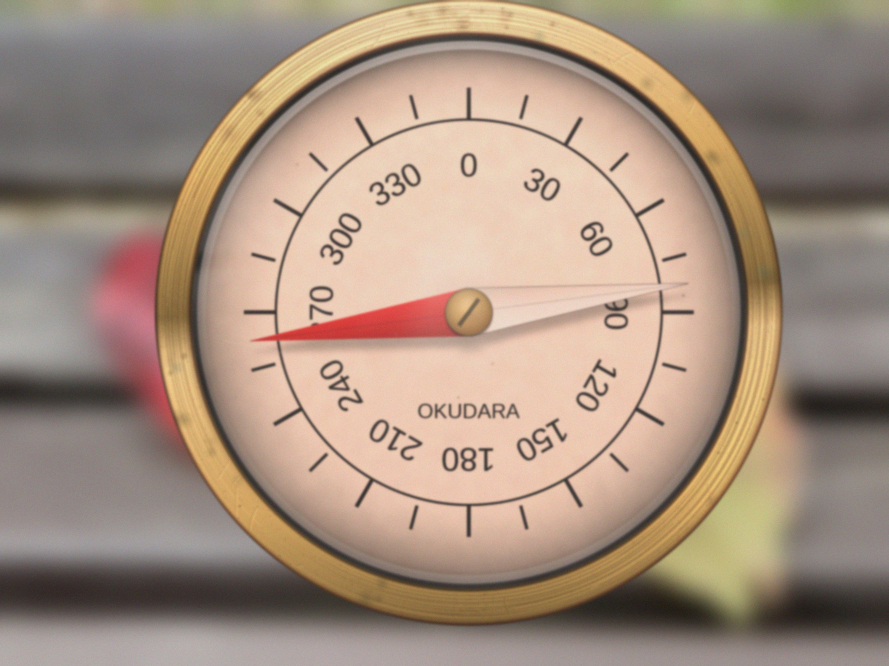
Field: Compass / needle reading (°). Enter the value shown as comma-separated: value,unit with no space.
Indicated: 262.5,°
